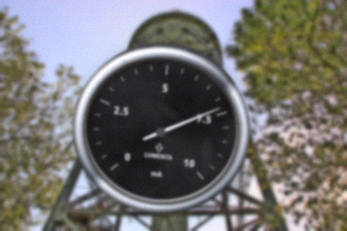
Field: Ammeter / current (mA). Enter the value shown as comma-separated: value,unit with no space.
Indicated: 7.25,mA
